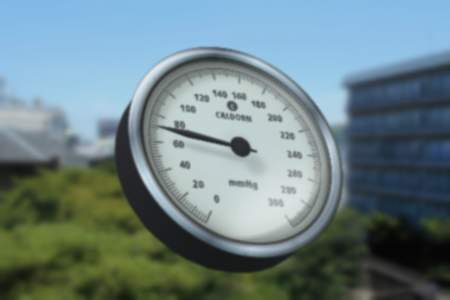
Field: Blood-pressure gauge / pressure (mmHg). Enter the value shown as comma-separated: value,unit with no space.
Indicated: 70,mmHg
